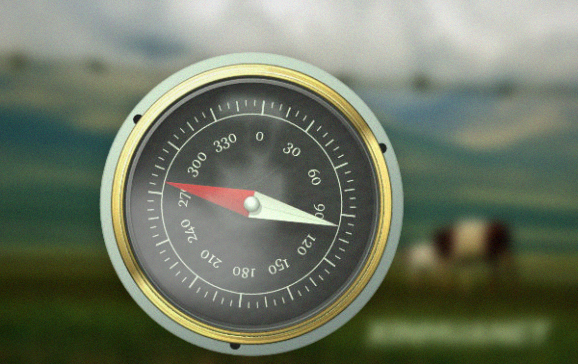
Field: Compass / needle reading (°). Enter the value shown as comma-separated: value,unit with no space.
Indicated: 277.5,°
